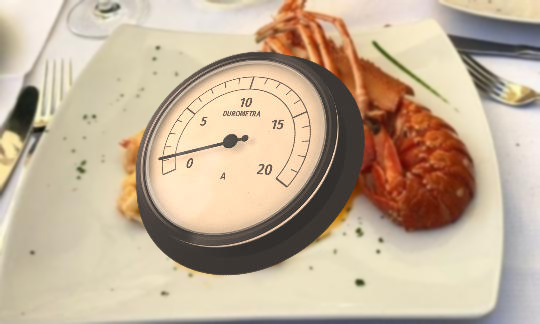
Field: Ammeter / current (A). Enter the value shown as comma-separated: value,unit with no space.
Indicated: 1,A
